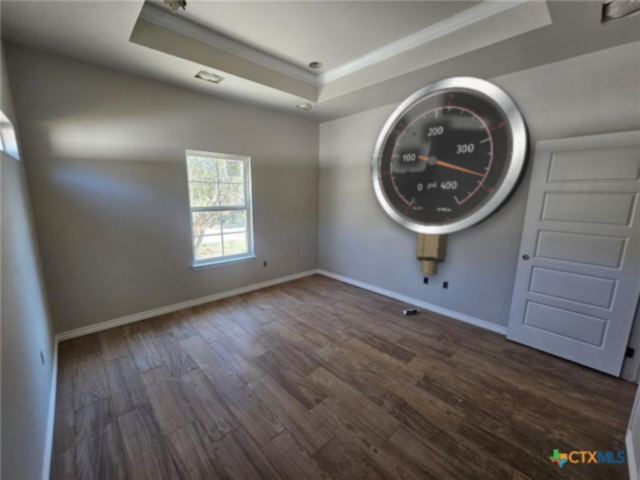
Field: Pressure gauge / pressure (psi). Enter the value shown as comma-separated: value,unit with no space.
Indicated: 350,psi
